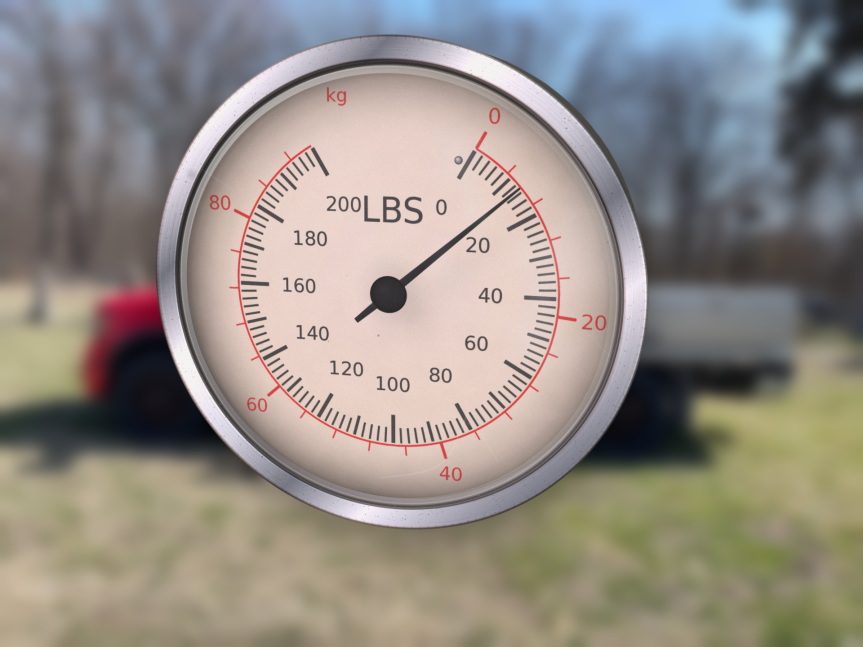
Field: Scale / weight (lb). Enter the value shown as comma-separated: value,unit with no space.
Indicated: 13,lb
